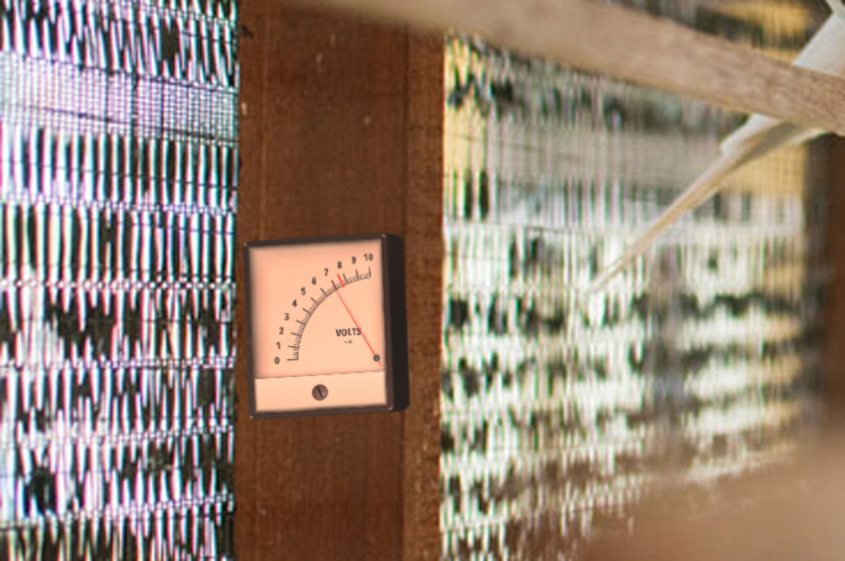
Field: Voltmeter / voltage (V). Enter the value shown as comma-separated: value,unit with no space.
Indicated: 7,V
